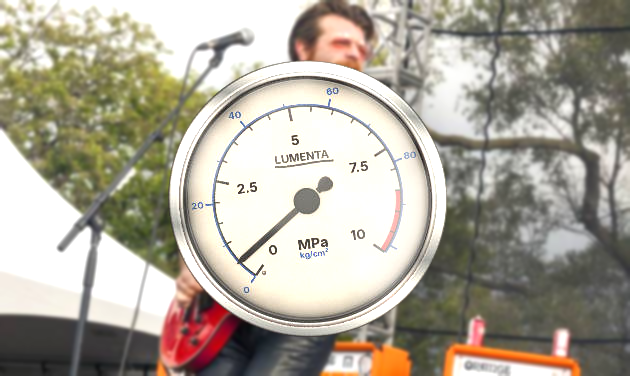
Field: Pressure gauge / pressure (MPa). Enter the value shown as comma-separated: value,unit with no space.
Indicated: 0.5,MPa
